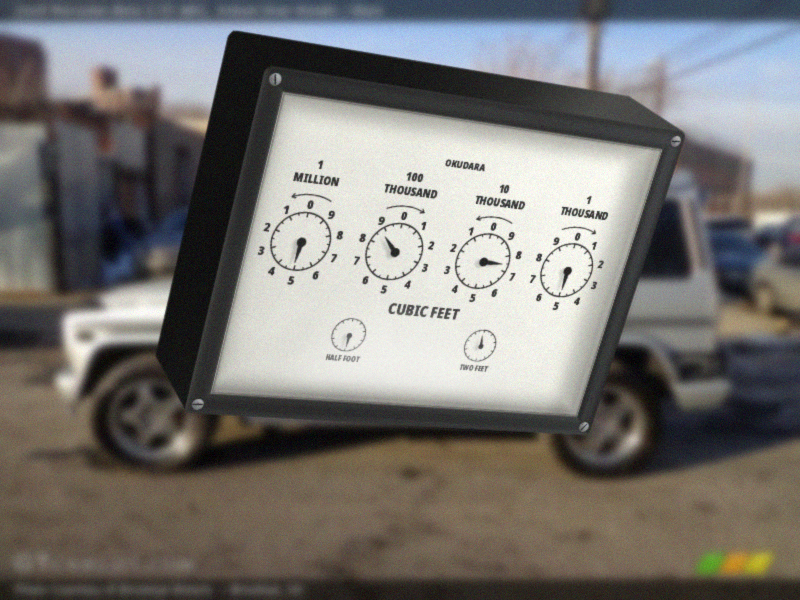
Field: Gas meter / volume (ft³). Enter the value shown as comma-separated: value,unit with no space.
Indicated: 487500,ft³
